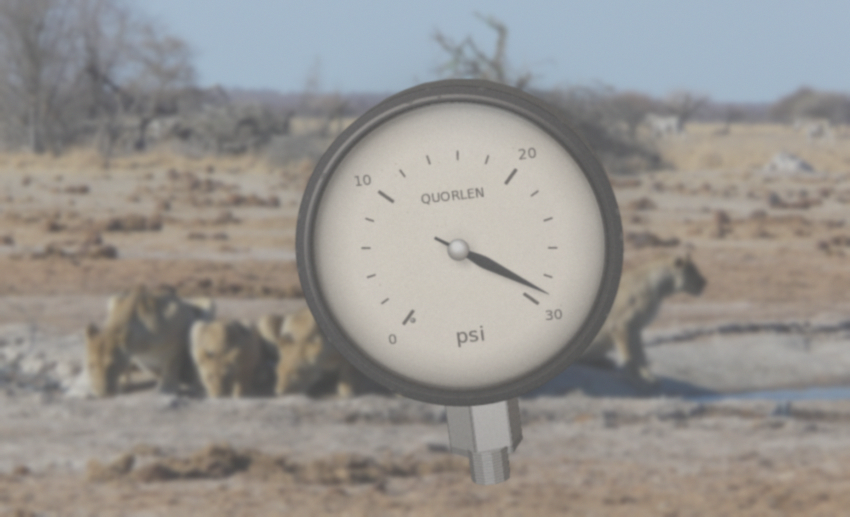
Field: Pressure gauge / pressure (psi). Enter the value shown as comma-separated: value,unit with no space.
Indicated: 29,psi
